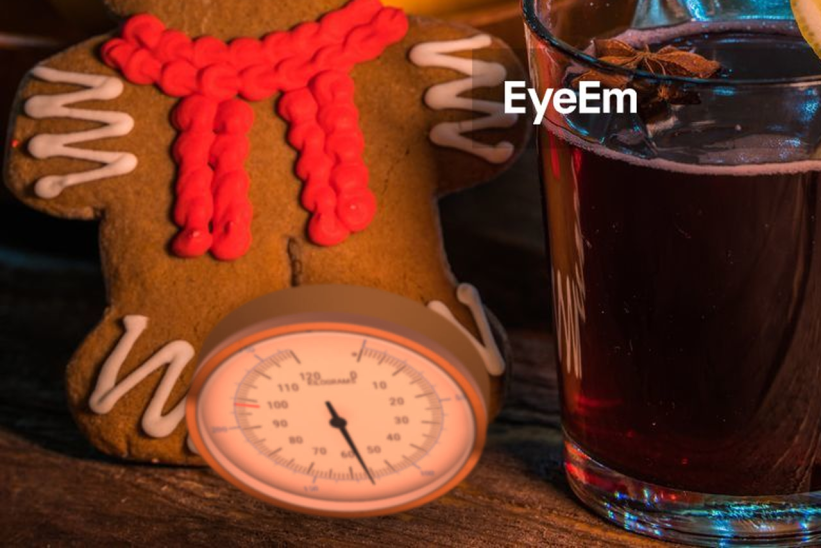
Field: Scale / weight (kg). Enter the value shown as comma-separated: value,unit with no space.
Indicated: 55,kg
